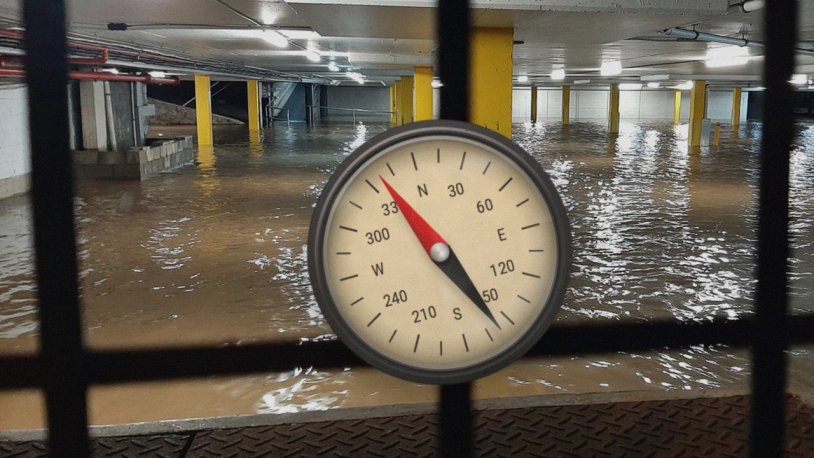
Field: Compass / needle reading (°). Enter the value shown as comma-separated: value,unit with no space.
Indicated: 337.5,°
